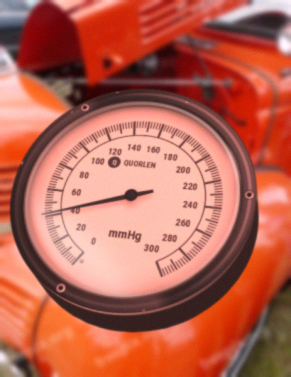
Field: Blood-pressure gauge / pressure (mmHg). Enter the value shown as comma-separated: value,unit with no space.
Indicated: 40,mmHg
